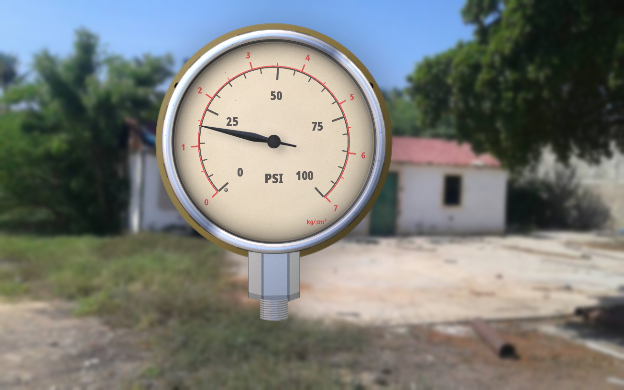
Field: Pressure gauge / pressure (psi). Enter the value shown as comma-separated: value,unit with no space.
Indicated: 20,psi
